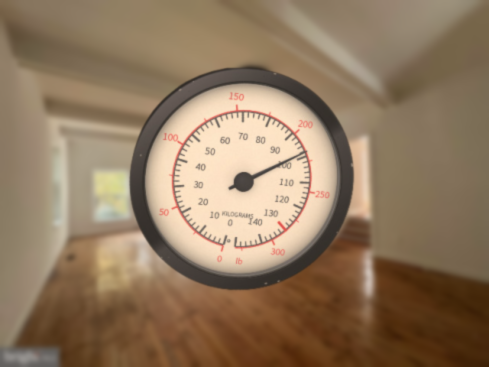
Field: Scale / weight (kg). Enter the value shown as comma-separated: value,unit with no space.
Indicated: 98,kg
